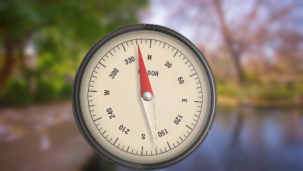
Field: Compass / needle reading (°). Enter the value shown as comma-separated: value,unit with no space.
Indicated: 345,°
